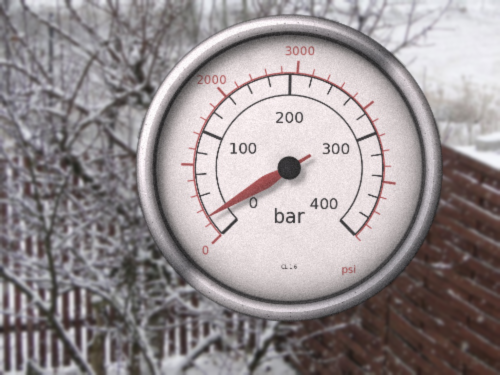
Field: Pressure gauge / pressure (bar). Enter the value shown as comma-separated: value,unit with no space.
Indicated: 20,bar
